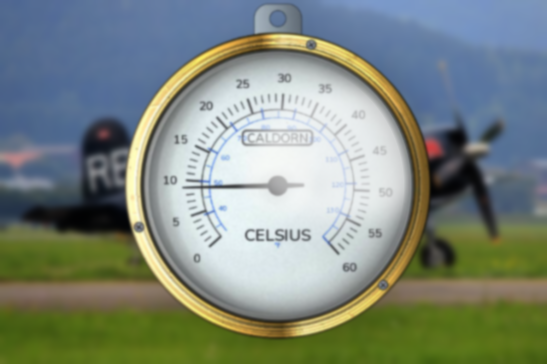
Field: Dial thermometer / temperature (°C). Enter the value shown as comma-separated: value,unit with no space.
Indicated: 9,°C
